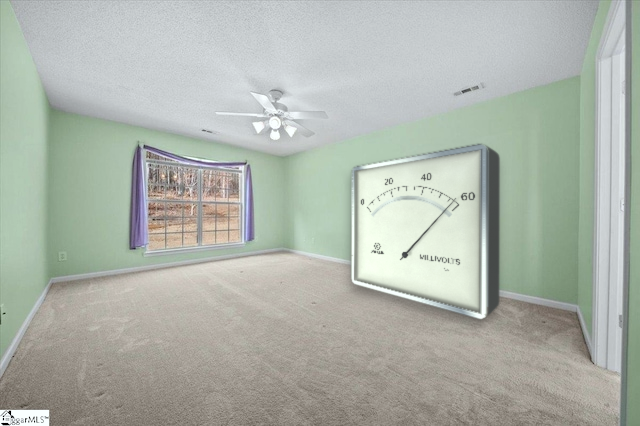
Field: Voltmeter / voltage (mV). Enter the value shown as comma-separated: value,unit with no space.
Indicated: 57.5,mV
